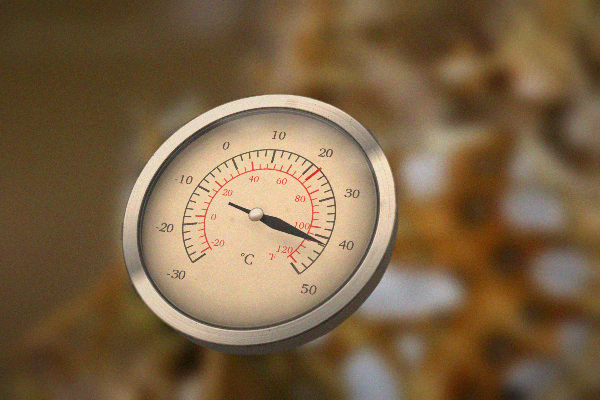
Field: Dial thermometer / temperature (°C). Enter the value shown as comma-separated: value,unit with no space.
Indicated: 42,°C
